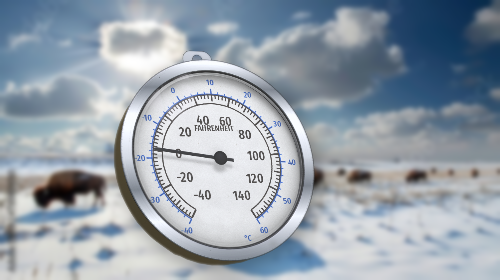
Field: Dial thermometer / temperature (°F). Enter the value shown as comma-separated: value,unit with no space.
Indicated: 0,°F
